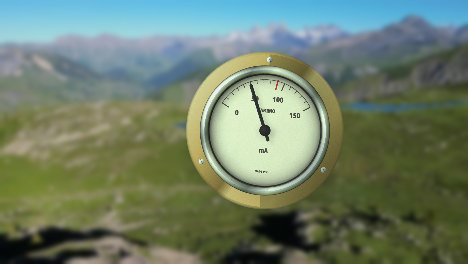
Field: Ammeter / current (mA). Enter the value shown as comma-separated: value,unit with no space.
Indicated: 50,mA
